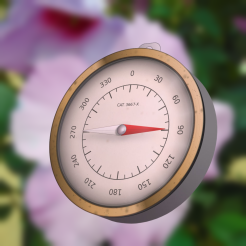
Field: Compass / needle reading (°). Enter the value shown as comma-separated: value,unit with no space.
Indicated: 90,°
